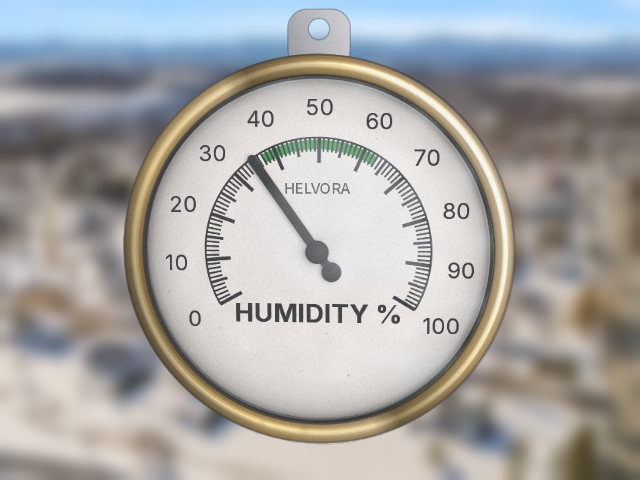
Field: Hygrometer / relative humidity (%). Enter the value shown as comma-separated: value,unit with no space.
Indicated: 35,%
